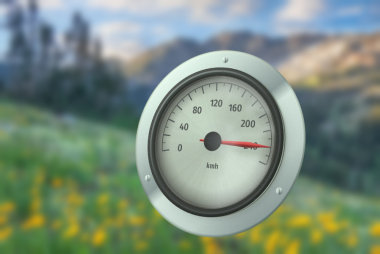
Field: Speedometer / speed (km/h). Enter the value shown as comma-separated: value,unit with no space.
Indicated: 240,km/h
